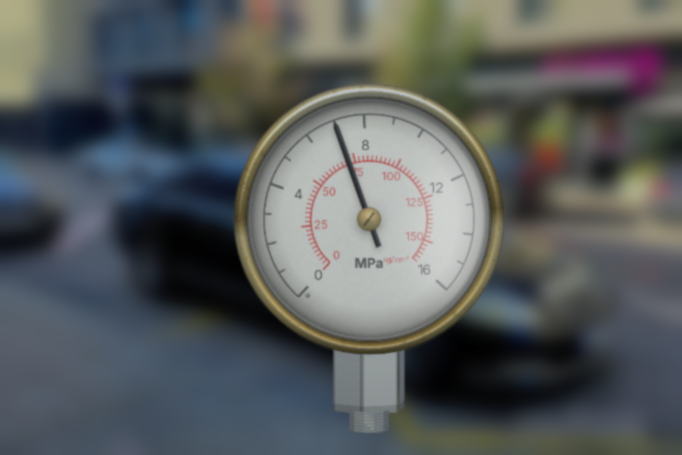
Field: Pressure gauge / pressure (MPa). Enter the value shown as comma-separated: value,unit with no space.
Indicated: 7,MPa
